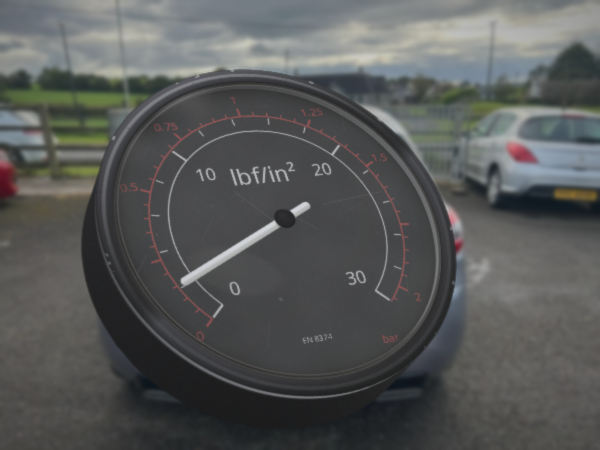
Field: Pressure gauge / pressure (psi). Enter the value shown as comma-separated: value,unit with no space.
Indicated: 2,psi
